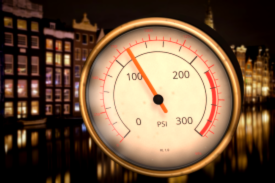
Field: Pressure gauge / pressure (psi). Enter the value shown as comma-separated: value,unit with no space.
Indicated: 120,psi
